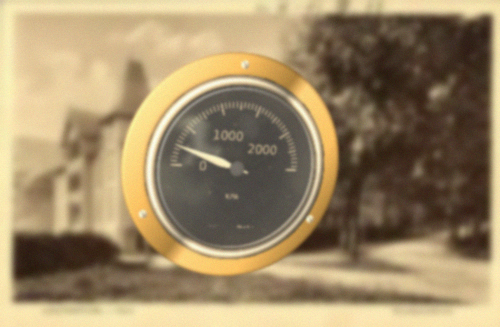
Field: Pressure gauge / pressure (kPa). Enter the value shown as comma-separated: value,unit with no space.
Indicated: 250,kPa
